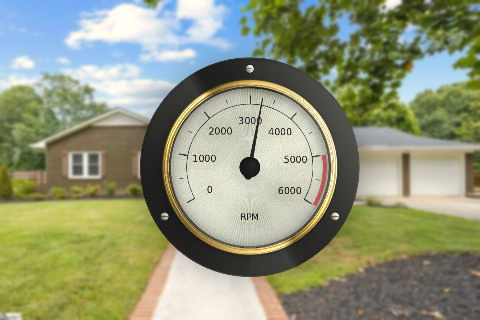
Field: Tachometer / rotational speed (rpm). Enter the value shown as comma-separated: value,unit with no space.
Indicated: 3250,rpm
